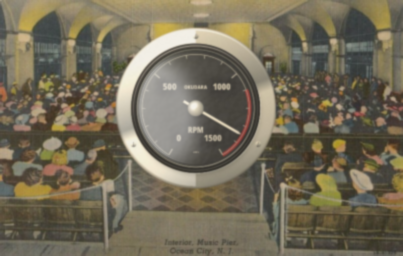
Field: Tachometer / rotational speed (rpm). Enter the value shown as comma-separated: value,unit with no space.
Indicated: 1350,rpm
